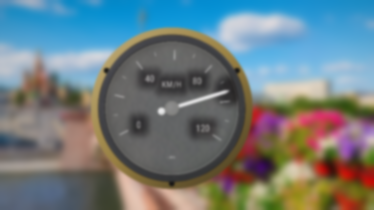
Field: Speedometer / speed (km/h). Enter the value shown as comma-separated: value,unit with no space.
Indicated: 95,km/h
